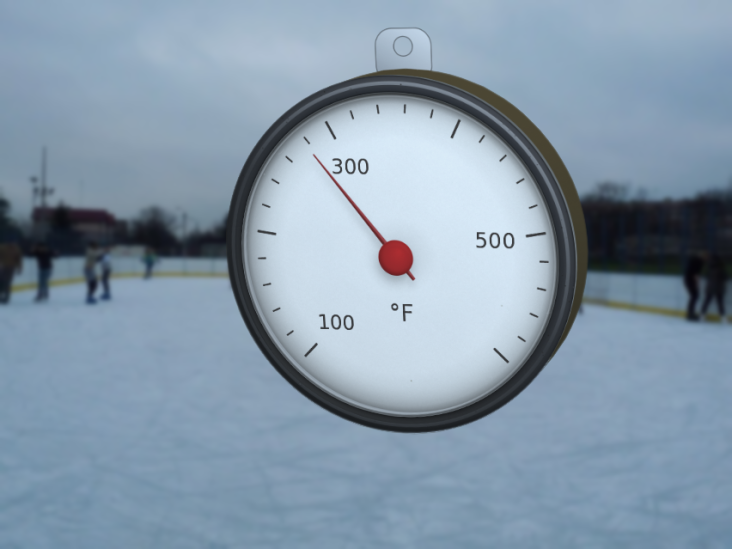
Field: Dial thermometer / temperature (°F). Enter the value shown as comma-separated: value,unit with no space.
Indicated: 280,°F
